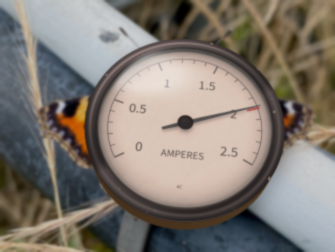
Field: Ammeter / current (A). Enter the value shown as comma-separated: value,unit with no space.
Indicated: 2,A
